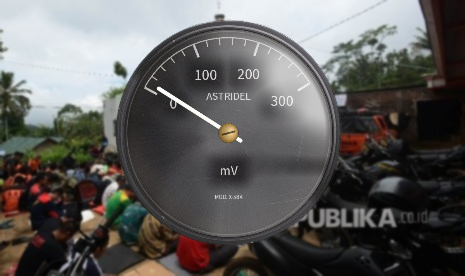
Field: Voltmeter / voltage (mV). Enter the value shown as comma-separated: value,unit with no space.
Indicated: 10,mV
